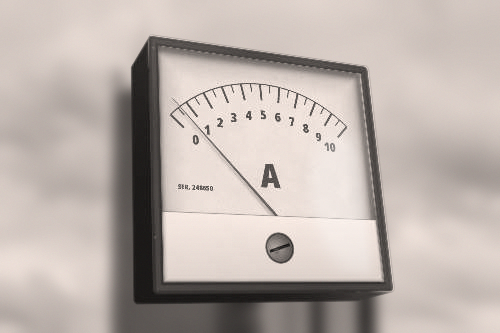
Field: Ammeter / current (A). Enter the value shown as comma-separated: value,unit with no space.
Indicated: 0.5,A
